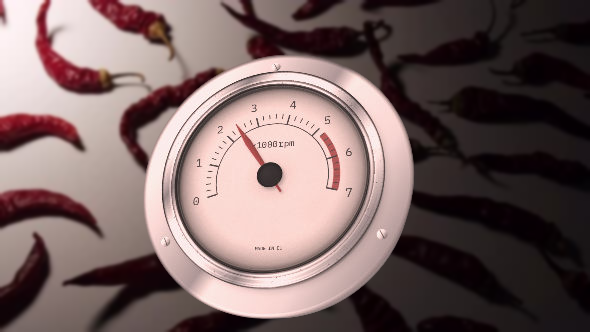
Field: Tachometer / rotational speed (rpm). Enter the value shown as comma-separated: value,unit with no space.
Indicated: 2400,rpm
